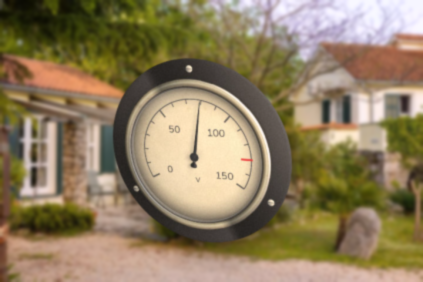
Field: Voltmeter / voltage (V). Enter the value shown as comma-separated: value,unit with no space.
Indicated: 80,V
